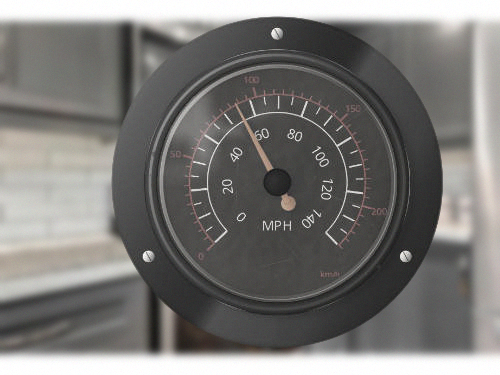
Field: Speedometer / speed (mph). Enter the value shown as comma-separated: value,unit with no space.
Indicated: 55,mph
